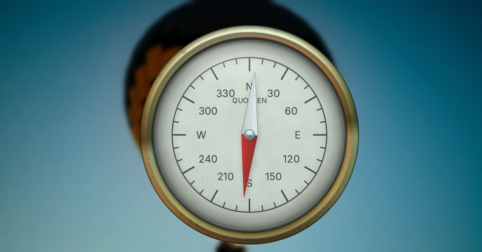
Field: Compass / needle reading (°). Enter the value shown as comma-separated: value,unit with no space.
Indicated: 185,°
